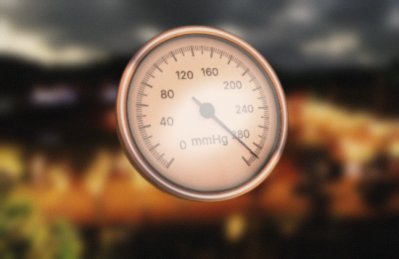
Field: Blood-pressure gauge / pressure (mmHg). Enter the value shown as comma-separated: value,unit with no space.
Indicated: 290,mmHg
